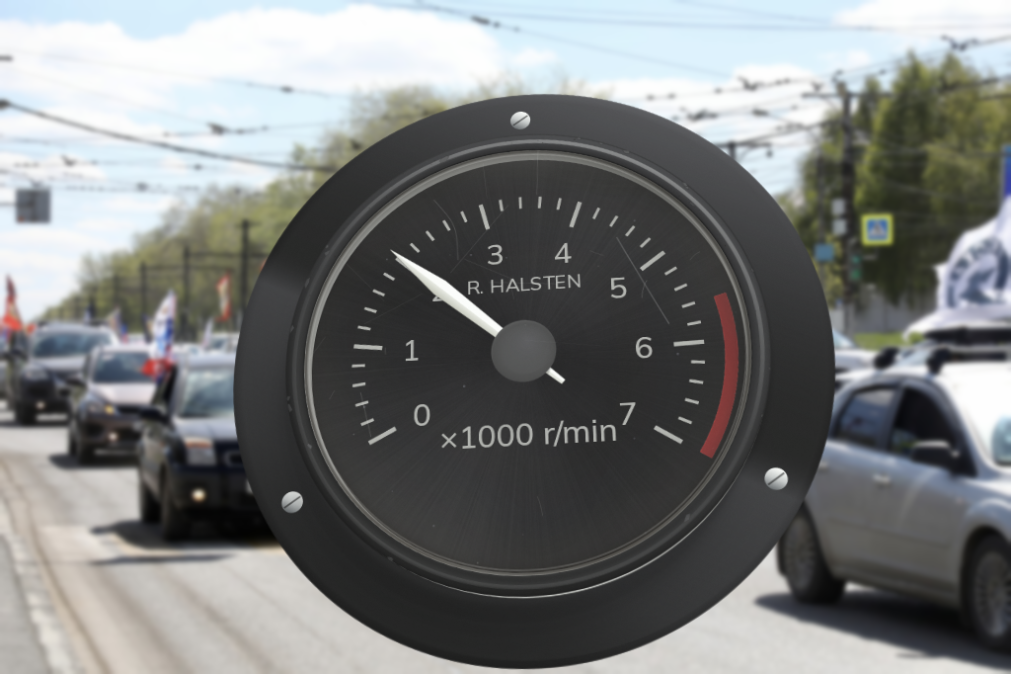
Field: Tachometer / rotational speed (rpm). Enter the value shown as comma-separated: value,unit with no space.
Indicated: 2000,rpm
